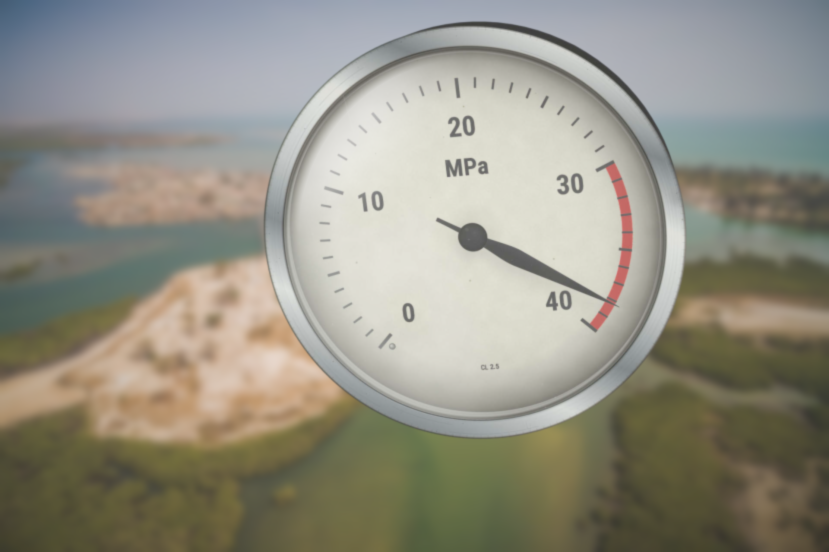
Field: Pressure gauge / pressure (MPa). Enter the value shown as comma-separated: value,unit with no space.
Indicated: 38,MPa
